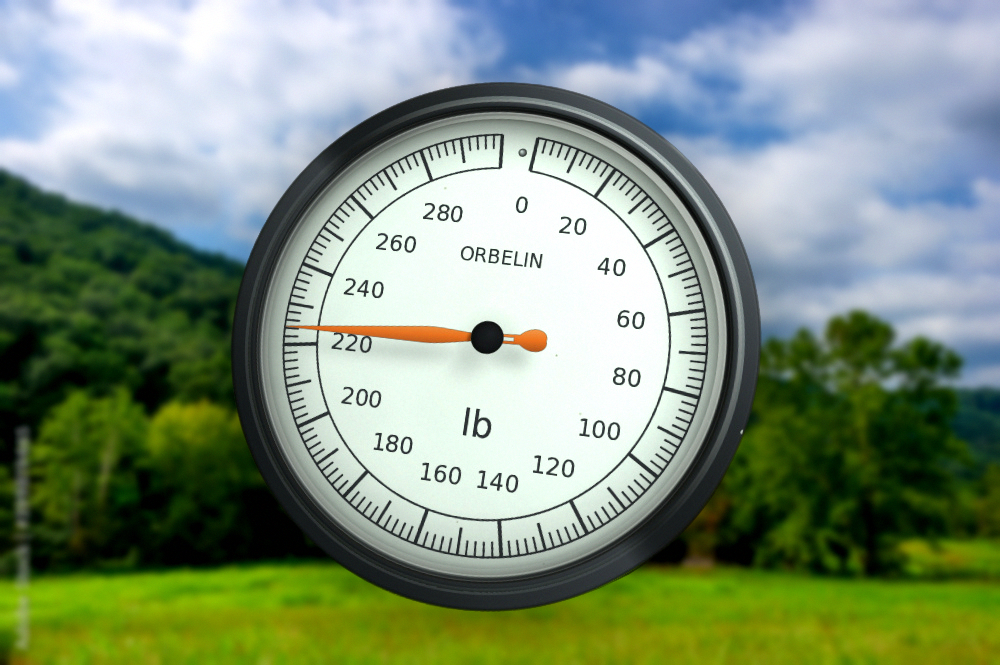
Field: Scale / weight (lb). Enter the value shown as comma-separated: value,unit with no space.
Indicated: 224,lb
